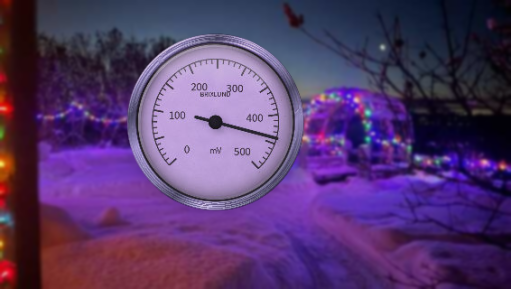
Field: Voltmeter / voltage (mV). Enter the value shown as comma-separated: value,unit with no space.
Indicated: 440,mV
